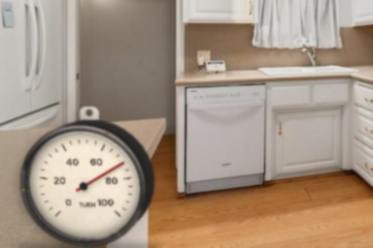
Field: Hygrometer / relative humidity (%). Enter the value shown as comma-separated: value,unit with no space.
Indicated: 72,%
